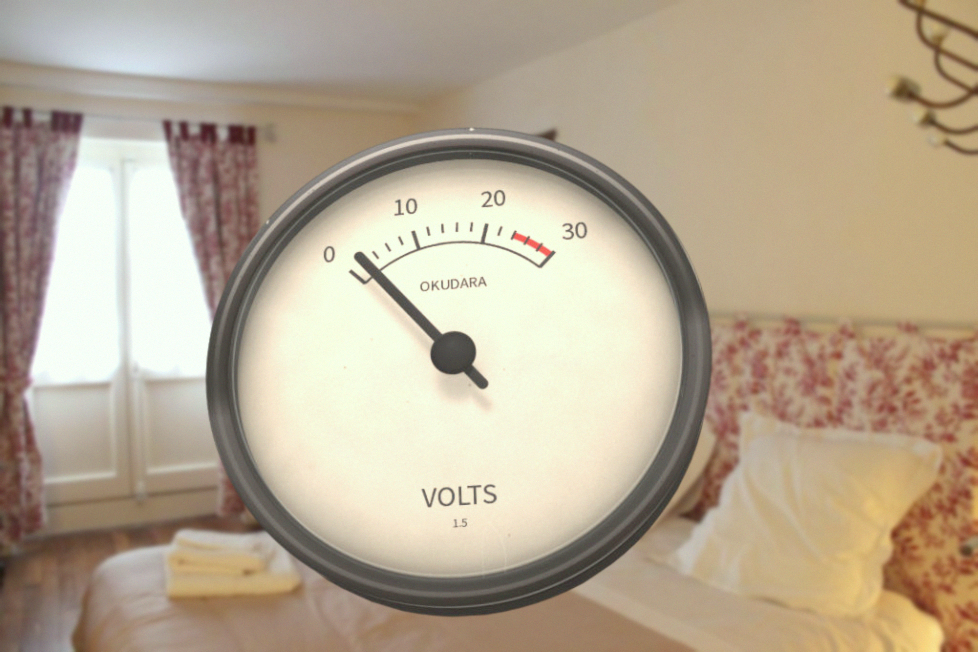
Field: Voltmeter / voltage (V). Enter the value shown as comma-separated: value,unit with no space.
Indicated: 2,V
